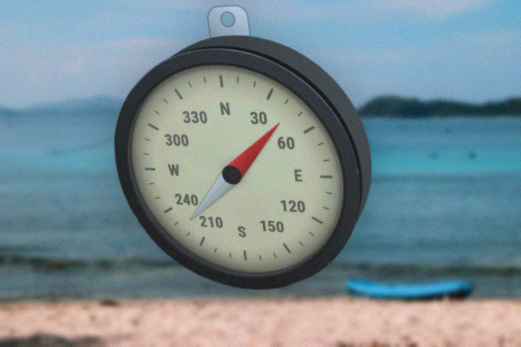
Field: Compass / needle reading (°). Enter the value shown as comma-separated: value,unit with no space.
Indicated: 45,°
